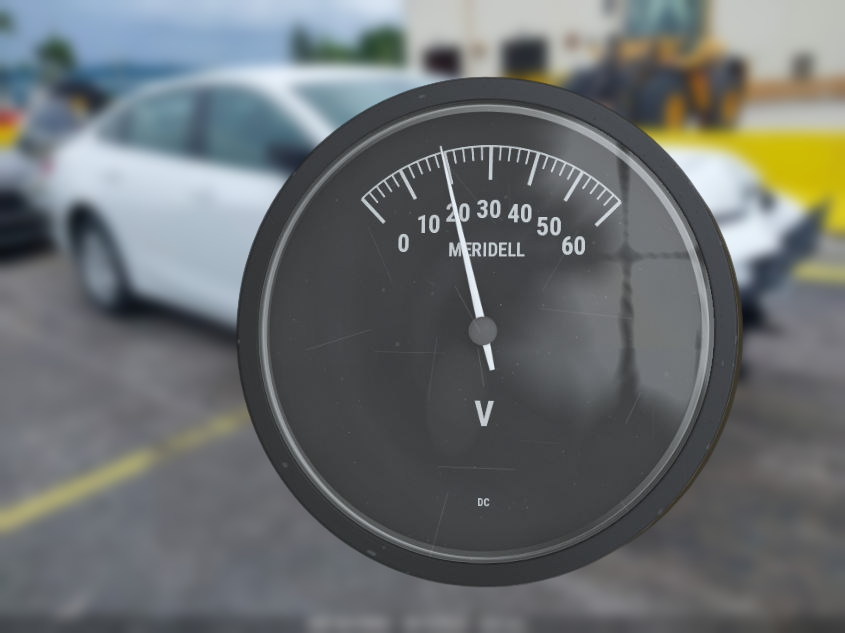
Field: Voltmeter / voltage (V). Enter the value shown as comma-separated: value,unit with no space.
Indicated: 20,V
